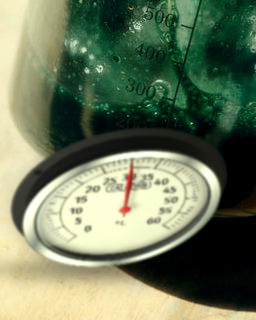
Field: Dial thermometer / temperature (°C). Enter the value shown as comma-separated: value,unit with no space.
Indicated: 30,°C
